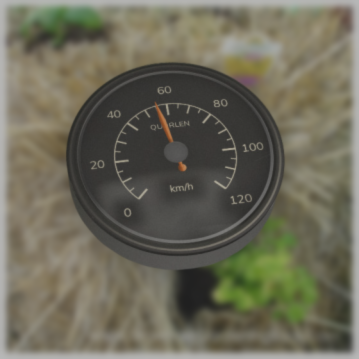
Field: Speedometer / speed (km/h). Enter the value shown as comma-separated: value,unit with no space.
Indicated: 55,km/h
